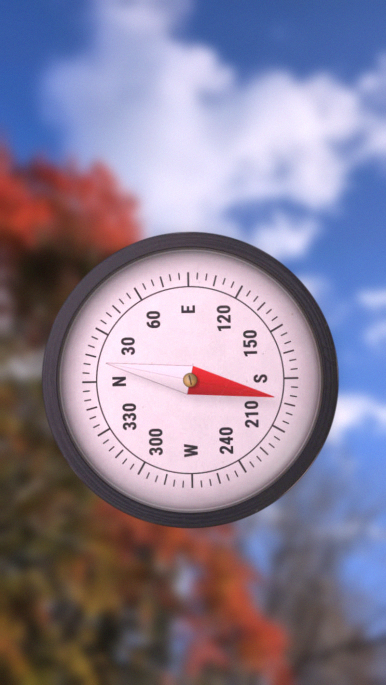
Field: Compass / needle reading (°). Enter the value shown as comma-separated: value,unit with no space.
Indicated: 192.5,°
